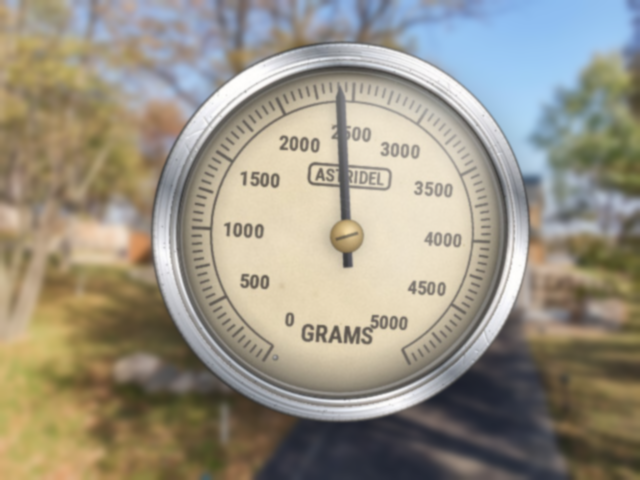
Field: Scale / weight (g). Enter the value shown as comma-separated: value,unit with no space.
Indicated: 2400,g
